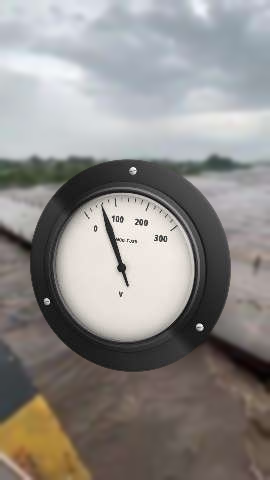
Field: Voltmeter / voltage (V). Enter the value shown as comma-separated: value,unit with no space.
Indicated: 60,V
